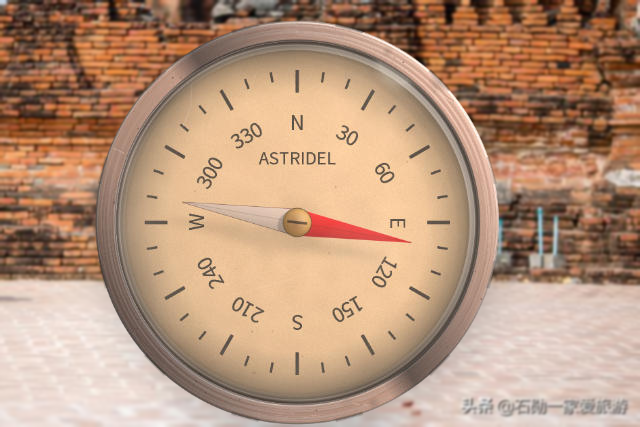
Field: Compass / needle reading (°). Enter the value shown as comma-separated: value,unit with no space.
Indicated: 100,°
